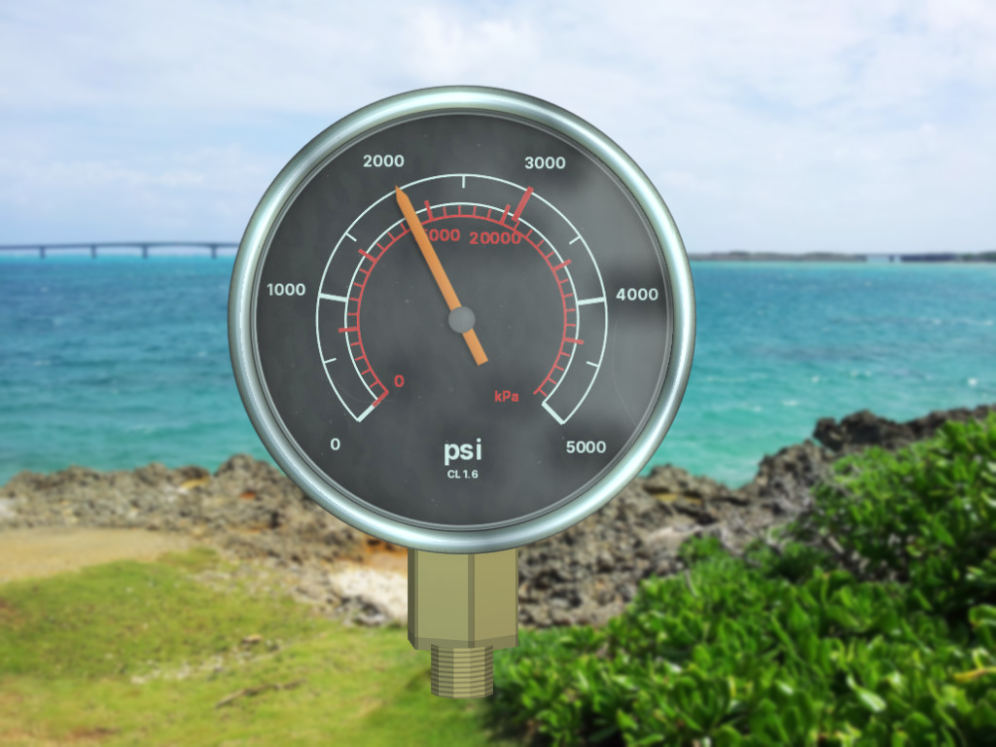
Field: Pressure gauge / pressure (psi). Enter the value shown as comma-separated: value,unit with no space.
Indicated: 2000,psi
